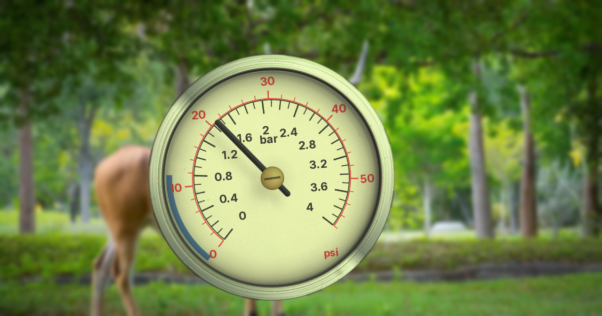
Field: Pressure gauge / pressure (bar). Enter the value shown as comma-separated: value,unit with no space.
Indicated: 1.45,bar
